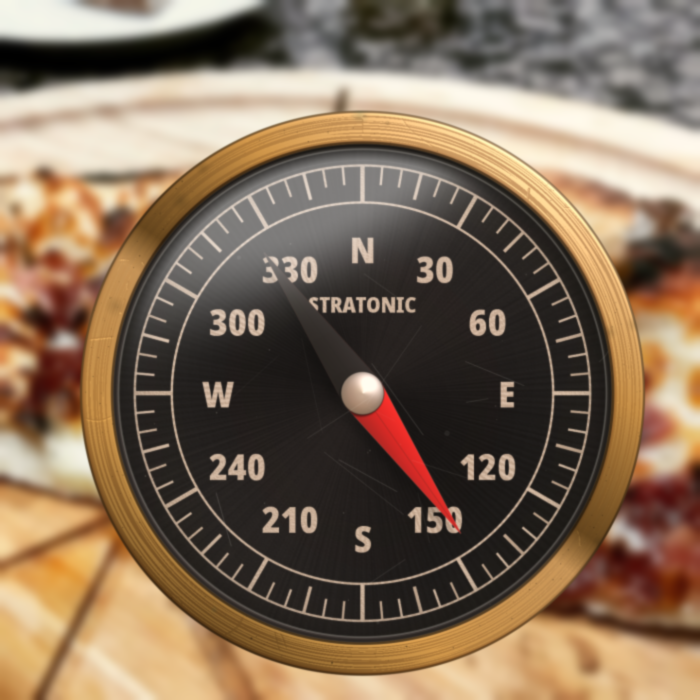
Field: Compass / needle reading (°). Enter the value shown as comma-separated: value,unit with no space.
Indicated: 145,°
